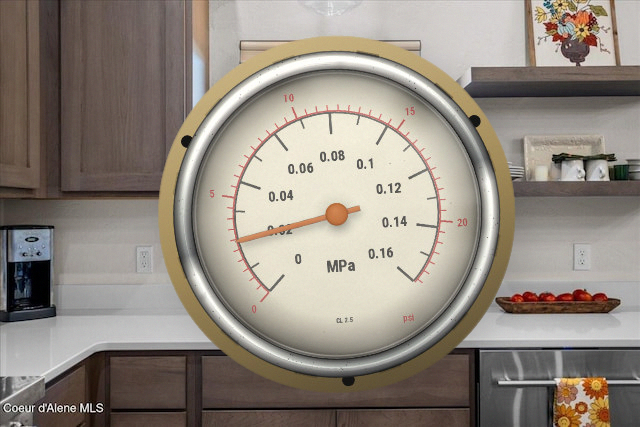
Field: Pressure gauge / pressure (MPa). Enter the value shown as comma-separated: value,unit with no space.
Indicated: 0.02,MPa
